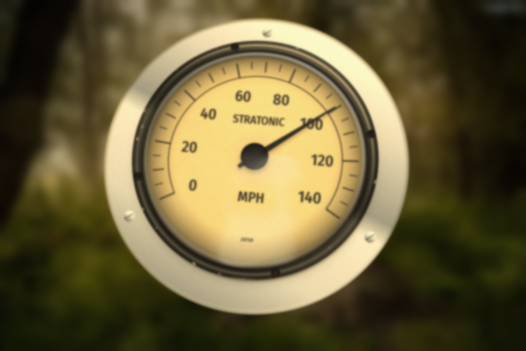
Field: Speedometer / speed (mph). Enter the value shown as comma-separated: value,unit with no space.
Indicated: 100,mph
